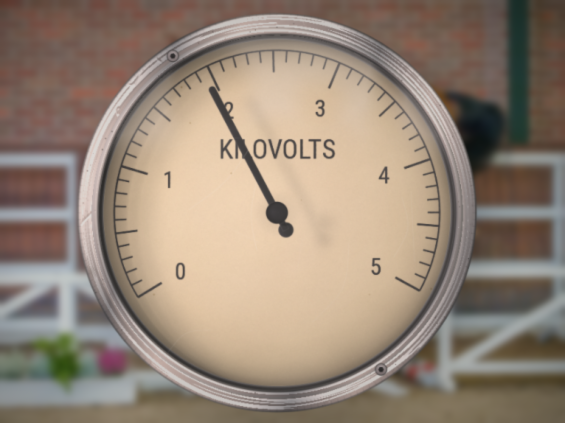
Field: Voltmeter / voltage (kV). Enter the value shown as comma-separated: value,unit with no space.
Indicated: 1.95,kV
